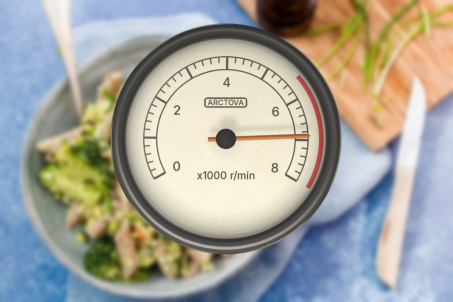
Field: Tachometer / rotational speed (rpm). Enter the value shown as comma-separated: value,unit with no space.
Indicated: 6900,rpm
